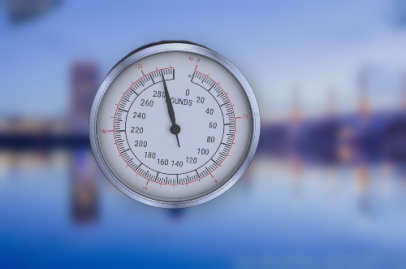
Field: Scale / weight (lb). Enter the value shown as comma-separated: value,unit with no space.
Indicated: 290,lb
